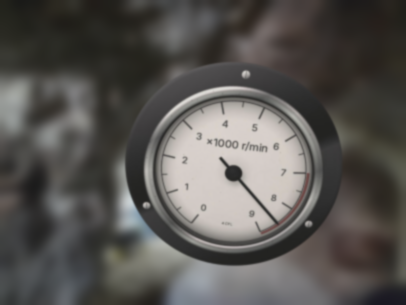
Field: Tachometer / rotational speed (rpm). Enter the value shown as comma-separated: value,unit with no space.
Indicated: 8500,rpm
